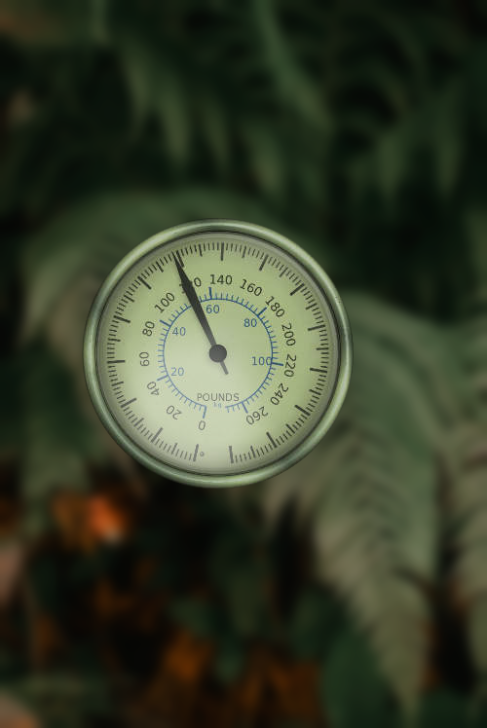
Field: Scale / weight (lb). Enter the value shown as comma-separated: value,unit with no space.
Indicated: 118,lb
